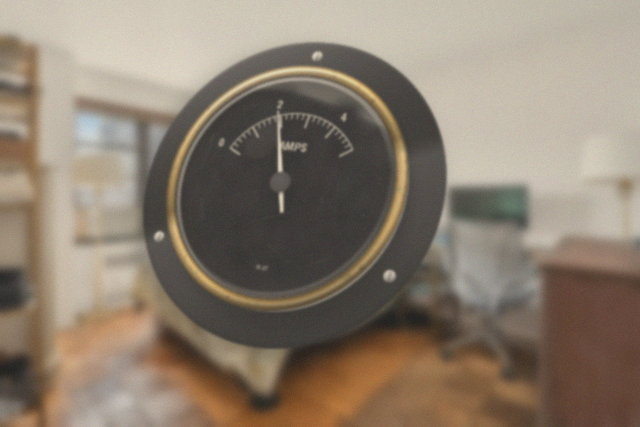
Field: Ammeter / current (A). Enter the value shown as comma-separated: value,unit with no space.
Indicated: 2,A
